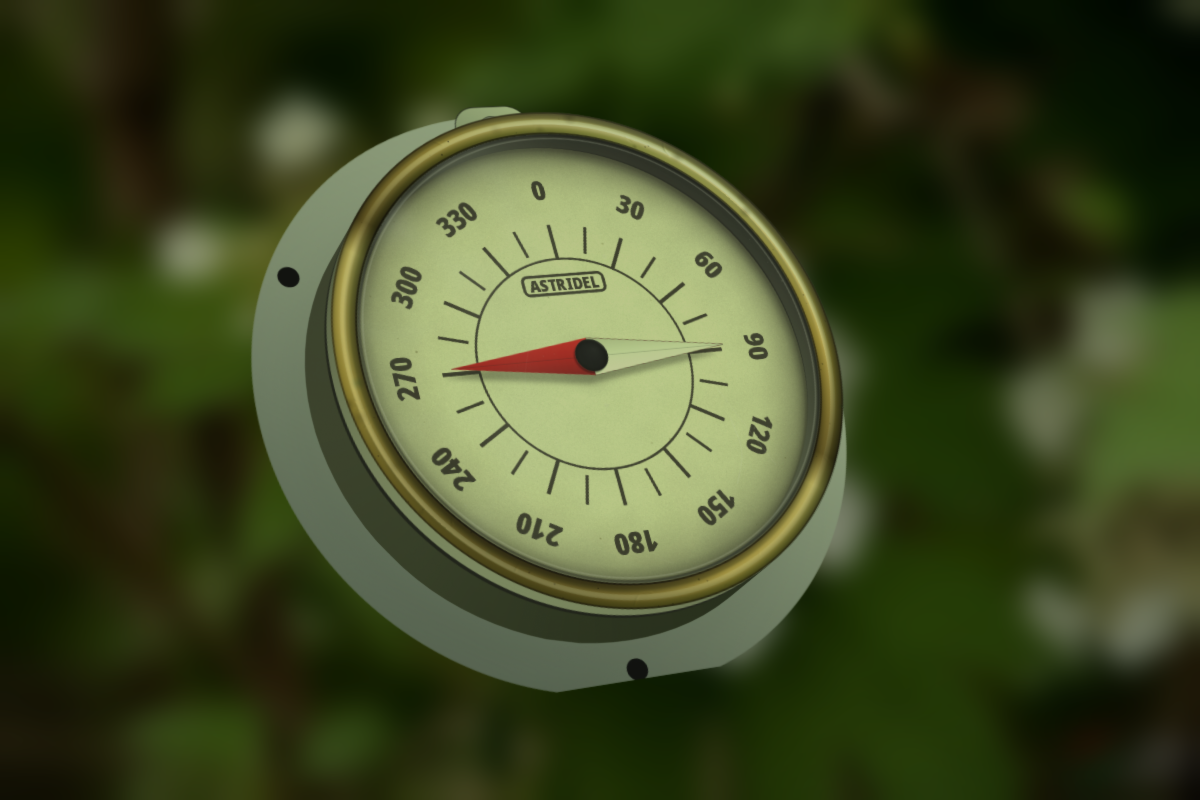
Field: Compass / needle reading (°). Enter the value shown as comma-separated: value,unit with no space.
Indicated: 270,°
